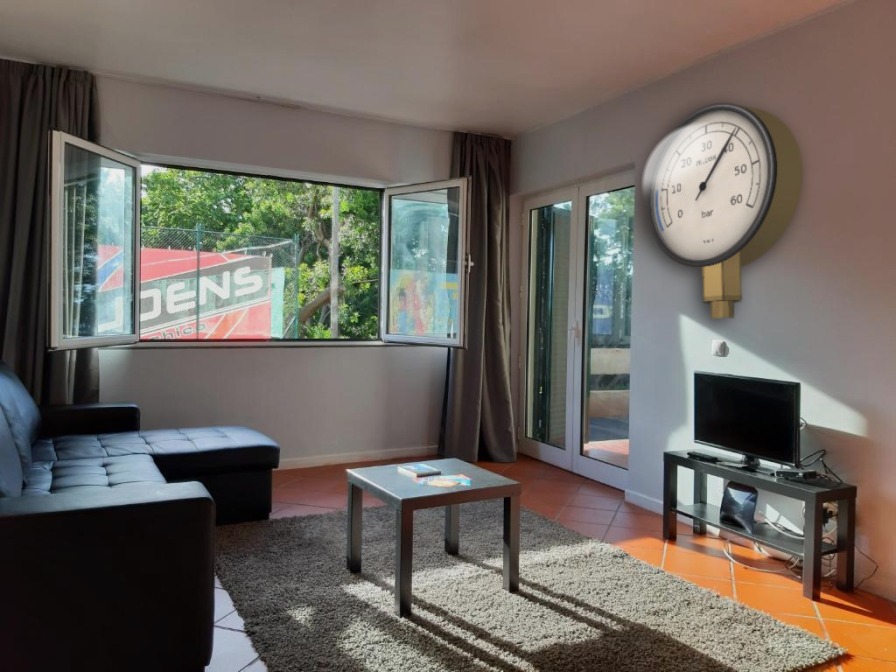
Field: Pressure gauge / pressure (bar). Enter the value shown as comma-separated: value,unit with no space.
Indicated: 40,bar
